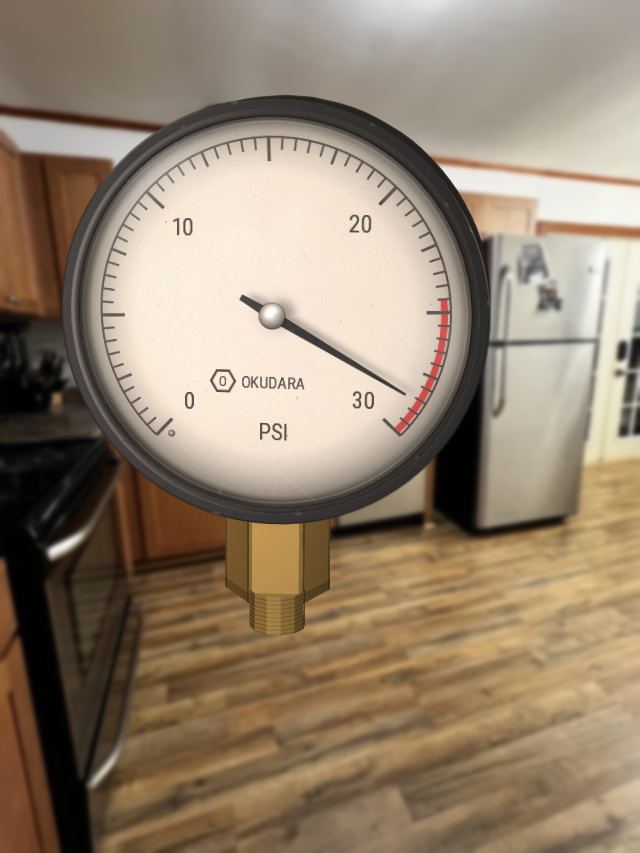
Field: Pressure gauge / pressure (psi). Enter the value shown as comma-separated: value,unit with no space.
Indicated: 28.5,psi
